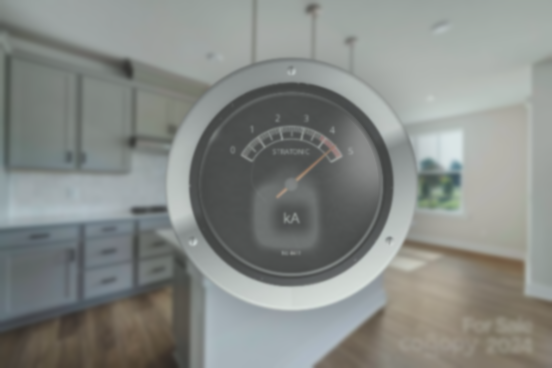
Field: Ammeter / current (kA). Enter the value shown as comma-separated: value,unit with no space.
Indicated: 4.5,kA
